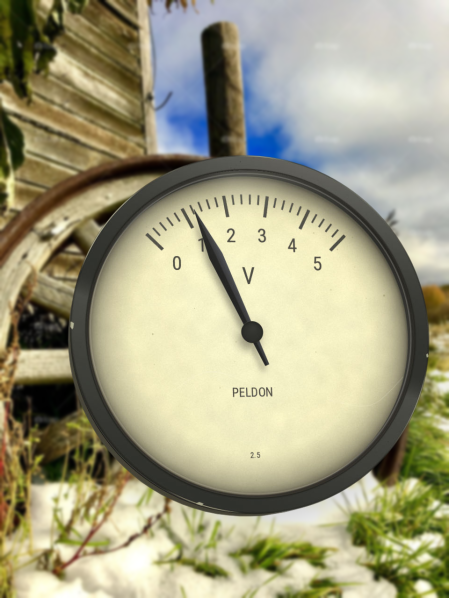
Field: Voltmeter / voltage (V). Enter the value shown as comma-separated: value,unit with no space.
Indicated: 1.2,V
